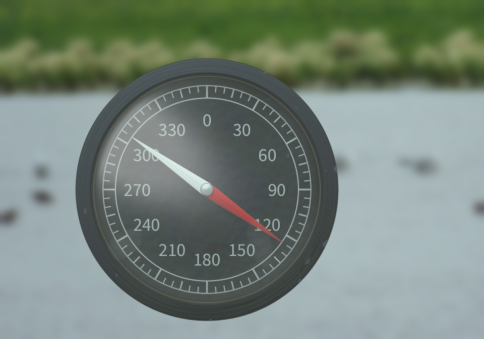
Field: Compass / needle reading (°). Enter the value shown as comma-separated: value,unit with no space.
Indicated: 125,°
